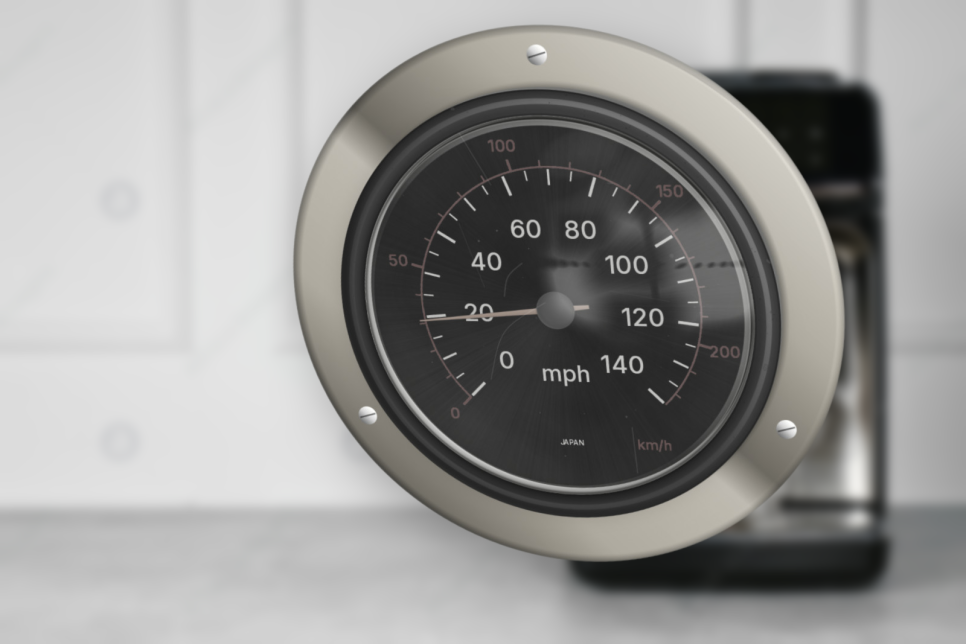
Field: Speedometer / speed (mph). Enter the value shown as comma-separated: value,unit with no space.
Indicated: 20,mph
